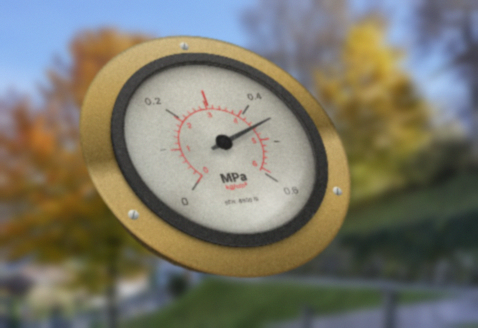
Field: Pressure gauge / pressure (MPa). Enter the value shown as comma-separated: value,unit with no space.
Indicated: 0.45,MPa
